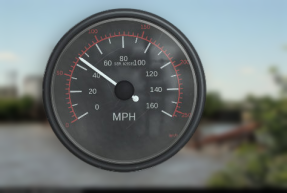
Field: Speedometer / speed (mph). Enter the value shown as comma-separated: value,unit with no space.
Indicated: 45,mph
